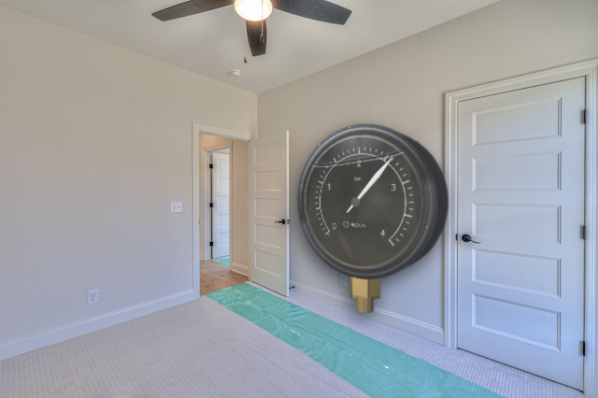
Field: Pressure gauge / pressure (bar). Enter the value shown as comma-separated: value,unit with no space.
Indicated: 2.6,bar
